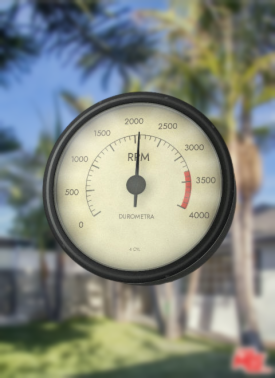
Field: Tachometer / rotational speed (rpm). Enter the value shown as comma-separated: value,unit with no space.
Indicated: 2100,rpm
